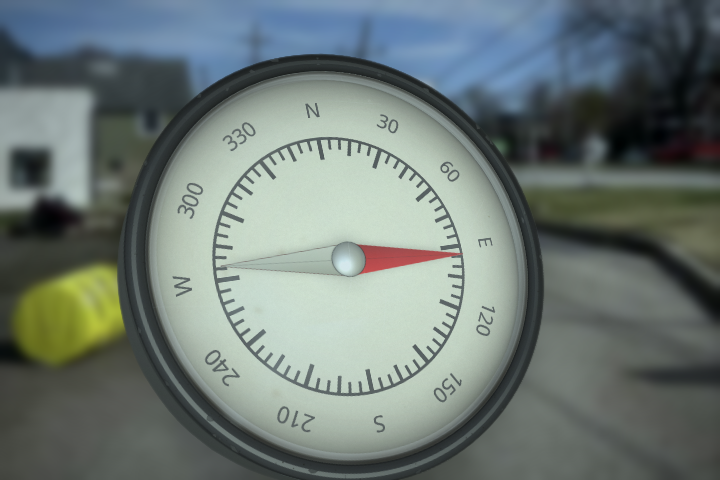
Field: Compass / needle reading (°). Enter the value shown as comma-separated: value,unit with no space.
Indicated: 95,°
